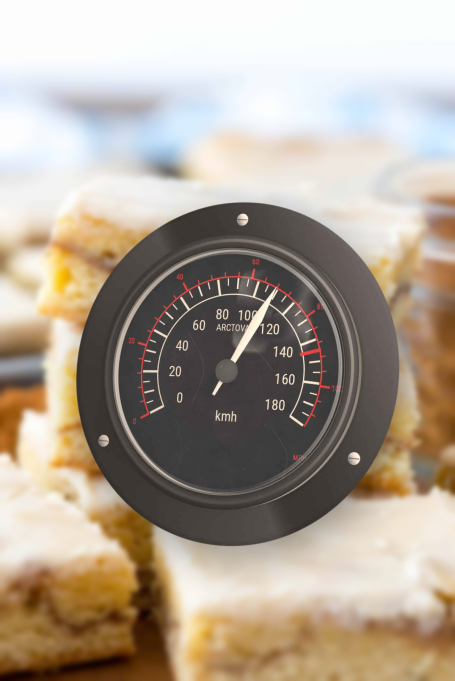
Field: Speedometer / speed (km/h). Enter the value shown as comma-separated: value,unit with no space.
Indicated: 110,km/h
